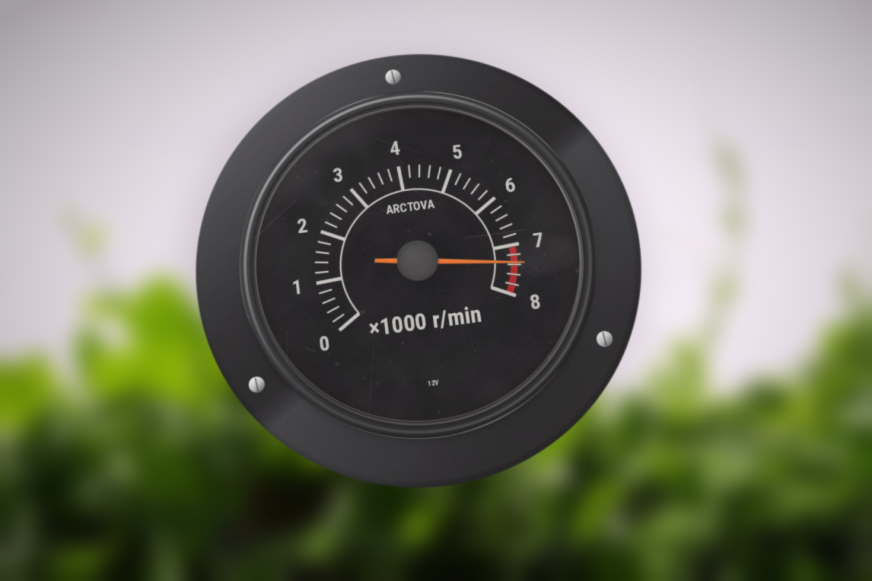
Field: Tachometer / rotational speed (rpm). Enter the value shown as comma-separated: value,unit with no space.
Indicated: 7400,rpm
